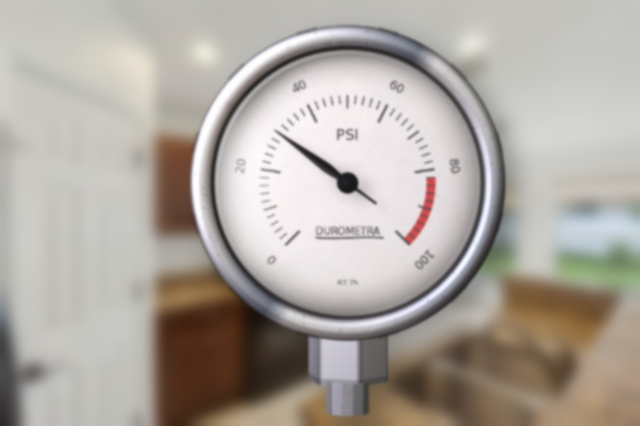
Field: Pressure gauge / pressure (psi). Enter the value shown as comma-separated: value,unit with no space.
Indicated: 30,psi
